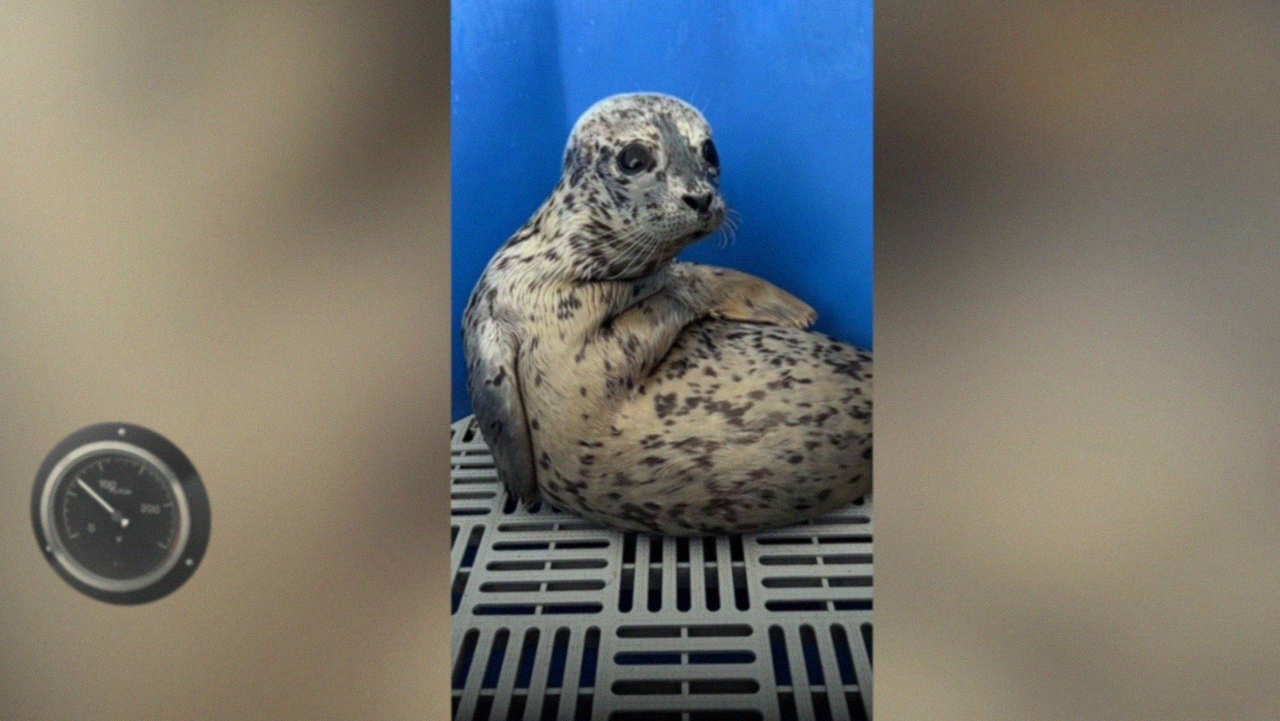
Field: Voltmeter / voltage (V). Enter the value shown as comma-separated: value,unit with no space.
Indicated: 70,V
